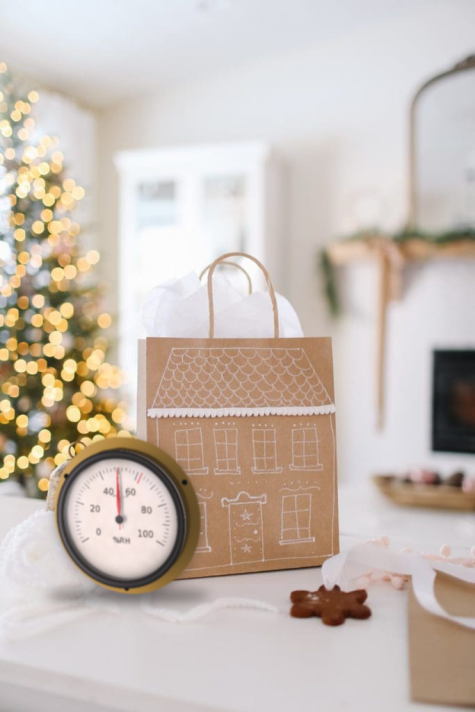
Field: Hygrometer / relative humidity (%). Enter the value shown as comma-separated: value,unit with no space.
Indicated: 50,%
